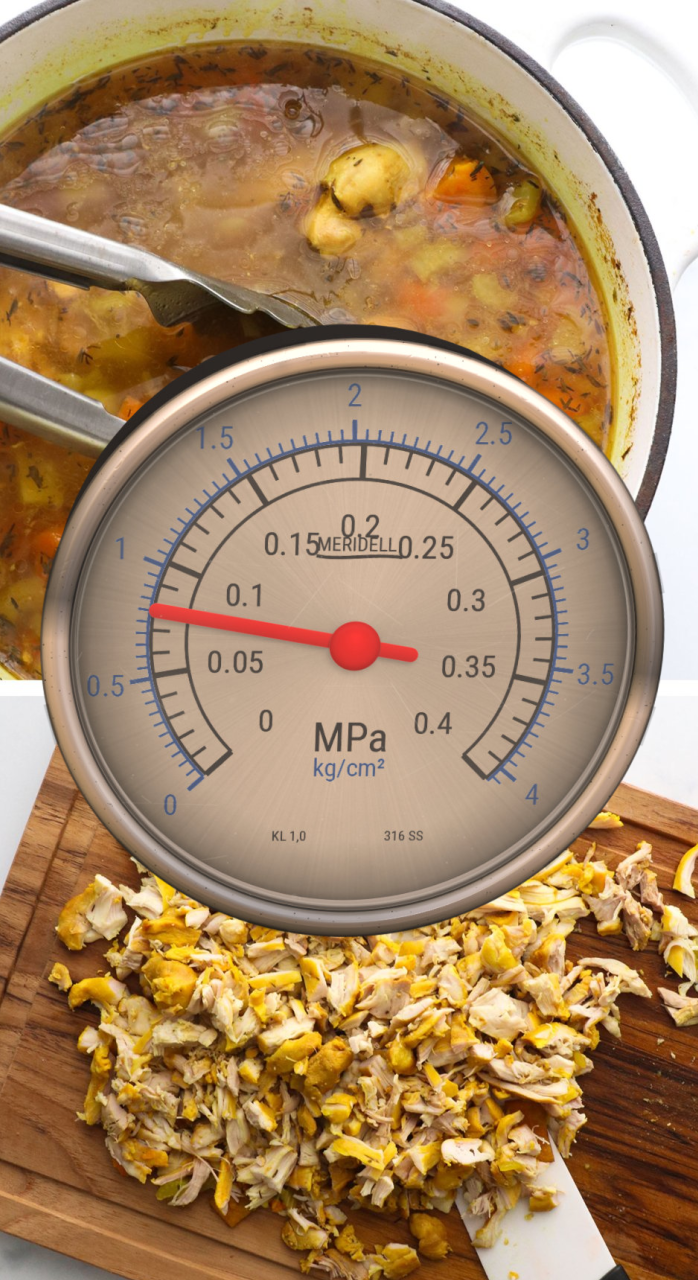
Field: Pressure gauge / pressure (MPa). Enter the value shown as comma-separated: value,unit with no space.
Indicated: 0.08,MPa
